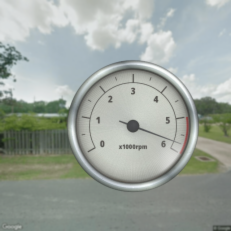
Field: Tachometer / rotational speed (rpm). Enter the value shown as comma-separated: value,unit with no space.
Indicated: 5750,rpm
